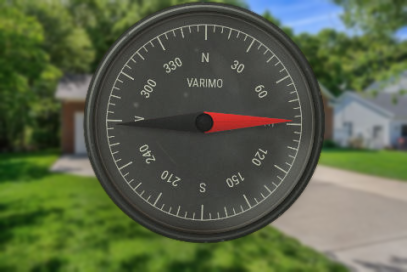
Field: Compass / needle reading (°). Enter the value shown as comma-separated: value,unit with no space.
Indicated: 87.5,°
